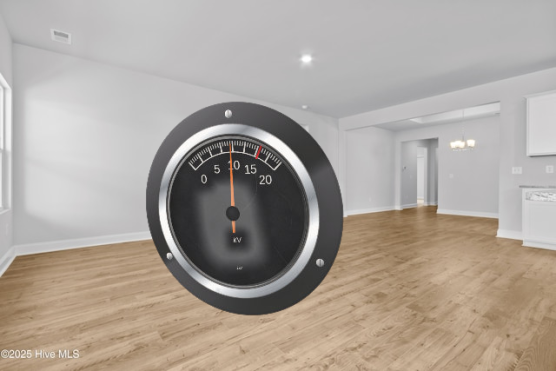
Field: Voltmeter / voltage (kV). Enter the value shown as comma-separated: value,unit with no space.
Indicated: 10,kV
